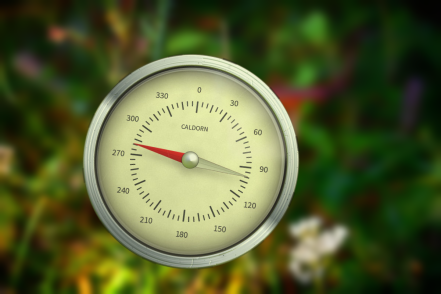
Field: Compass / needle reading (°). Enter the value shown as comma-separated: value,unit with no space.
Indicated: 280,°
